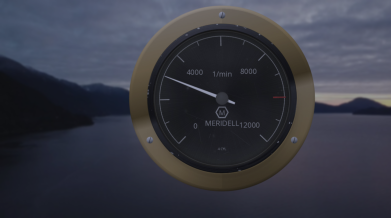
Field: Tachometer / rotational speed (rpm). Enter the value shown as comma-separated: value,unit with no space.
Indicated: 3000,rpm
